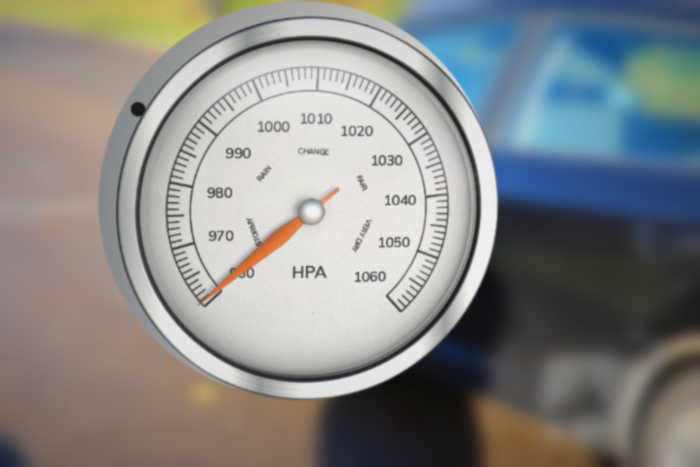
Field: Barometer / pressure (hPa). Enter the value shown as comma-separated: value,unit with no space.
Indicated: 961,hPa
